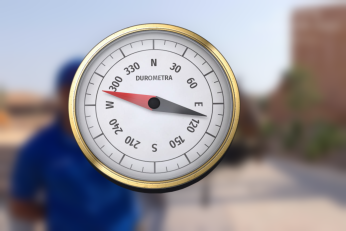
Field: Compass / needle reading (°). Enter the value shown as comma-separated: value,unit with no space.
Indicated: 285,°
